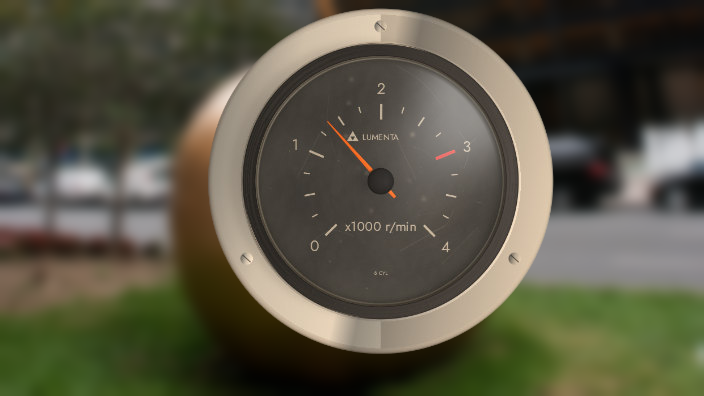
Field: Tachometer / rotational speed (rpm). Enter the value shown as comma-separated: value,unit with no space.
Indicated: 1375,rpm
